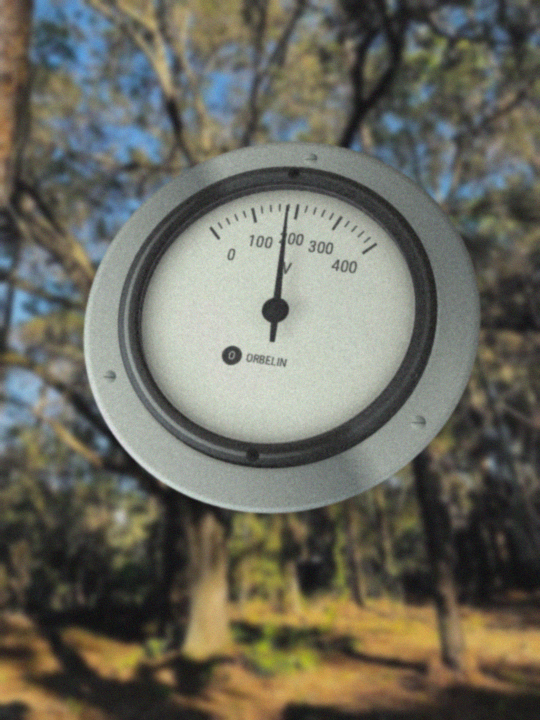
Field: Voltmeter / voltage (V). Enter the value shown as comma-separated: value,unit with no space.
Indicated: 180,V
